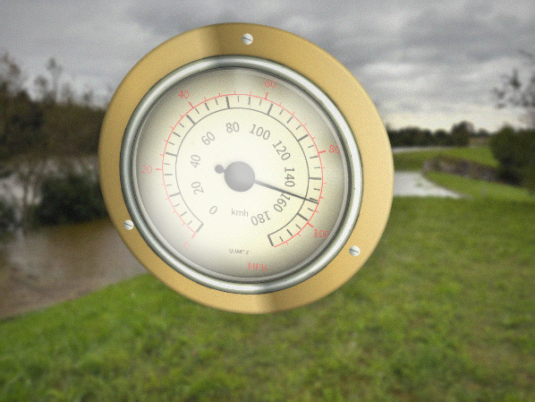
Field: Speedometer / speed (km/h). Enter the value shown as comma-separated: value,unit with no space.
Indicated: 150,km/h
